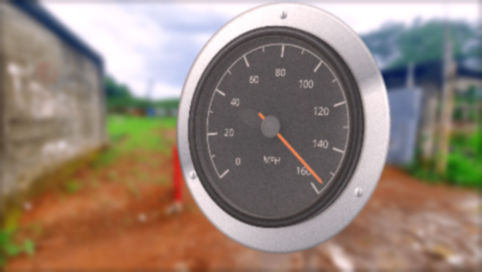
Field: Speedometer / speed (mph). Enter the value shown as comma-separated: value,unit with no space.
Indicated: 155,mph
